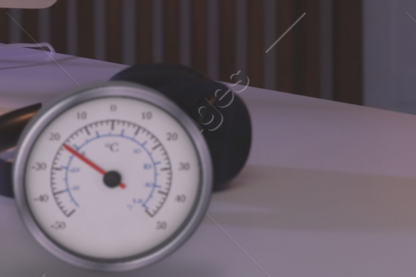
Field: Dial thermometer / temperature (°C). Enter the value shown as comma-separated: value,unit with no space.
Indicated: -20,°C
